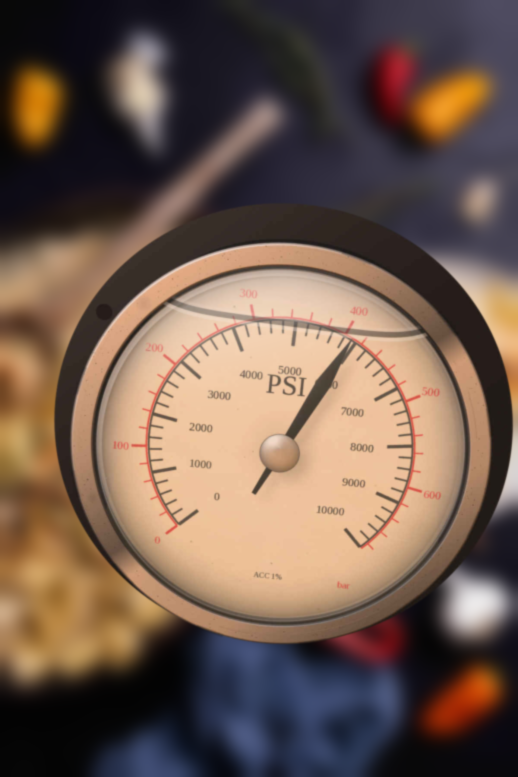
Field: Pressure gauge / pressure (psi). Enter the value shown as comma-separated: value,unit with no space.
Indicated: 5900,psi
